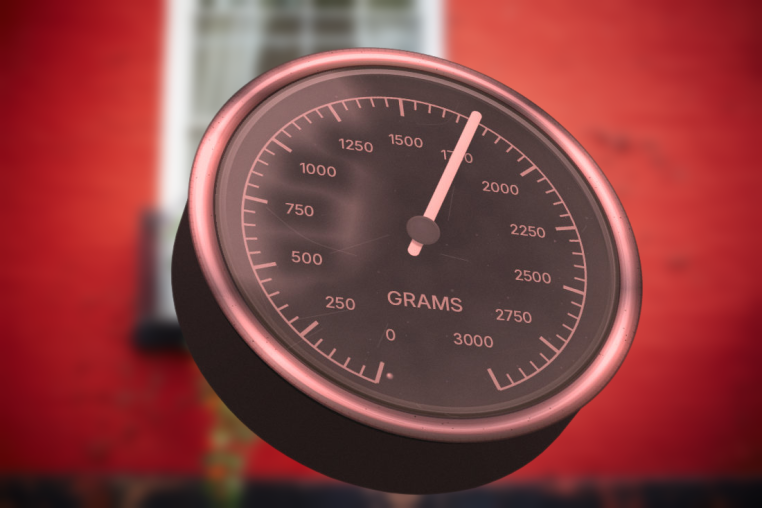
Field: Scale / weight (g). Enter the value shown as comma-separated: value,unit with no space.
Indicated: 1750,g
